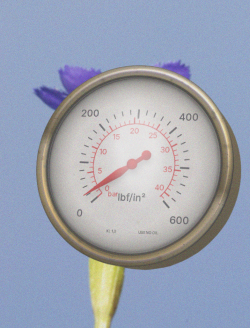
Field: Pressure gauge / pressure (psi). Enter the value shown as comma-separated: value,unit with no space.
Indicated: 20,psi
